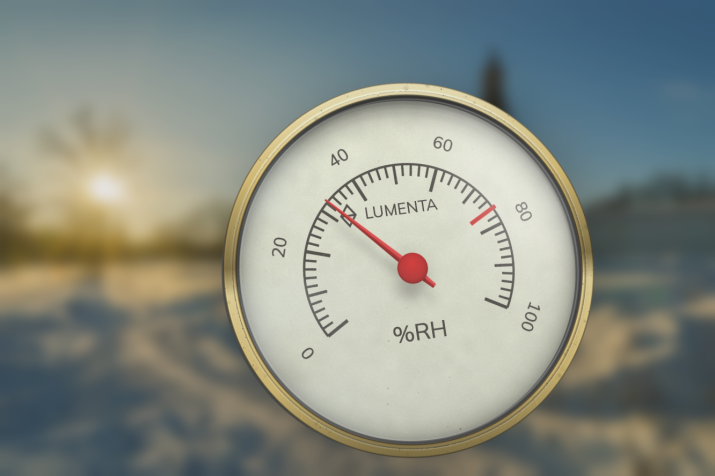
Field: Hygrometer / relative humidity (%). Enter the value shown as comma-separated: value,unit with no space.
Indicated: 32,%
